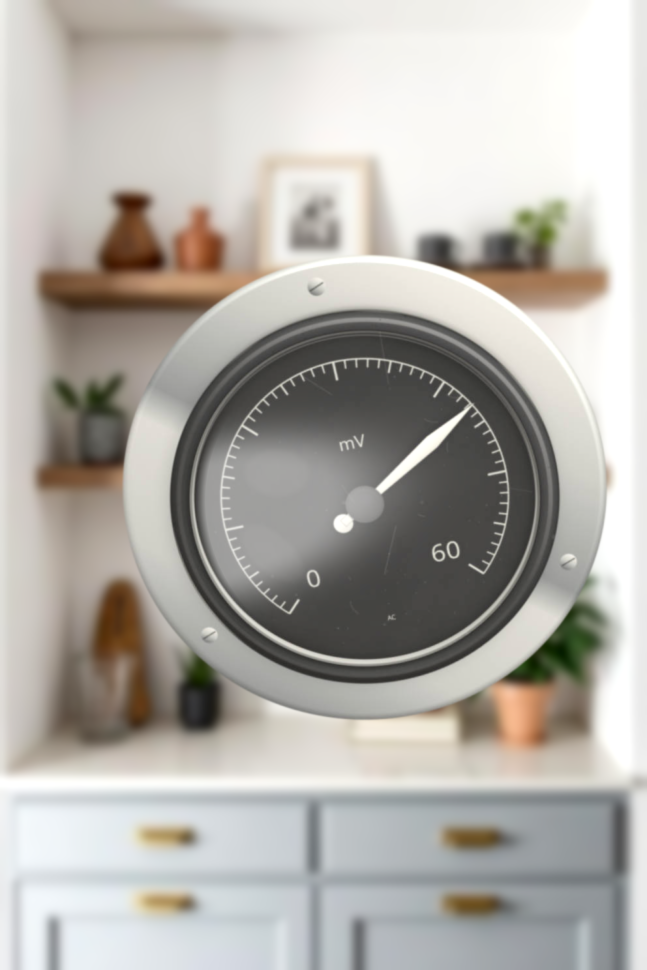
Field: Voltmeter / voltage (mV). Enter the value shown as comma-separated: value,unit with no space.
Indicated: 43,mV
